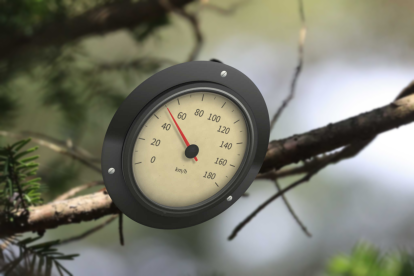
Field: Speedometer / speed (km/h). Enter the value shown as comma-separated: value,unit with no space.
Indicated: 50,km/h
